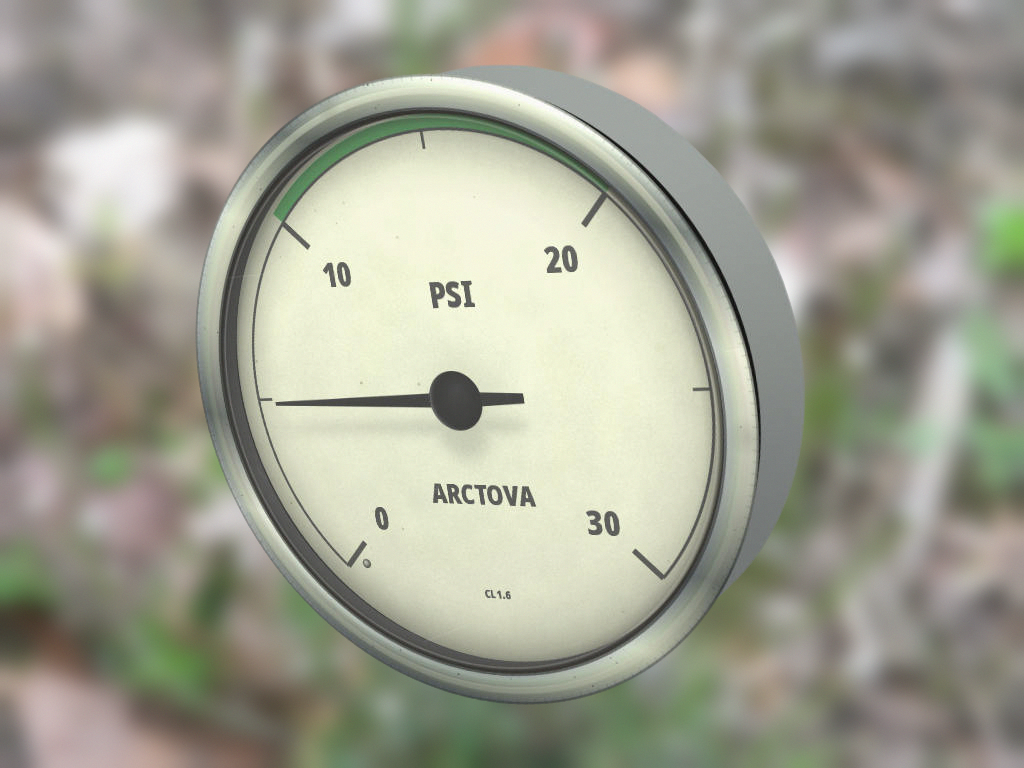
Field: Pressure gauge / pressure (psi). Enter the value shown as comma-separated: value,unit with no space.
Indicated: 5,psi
